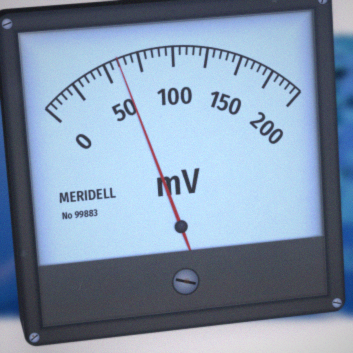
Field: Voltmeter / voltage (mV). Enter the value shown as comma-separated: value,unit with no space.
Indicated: 60,mV
